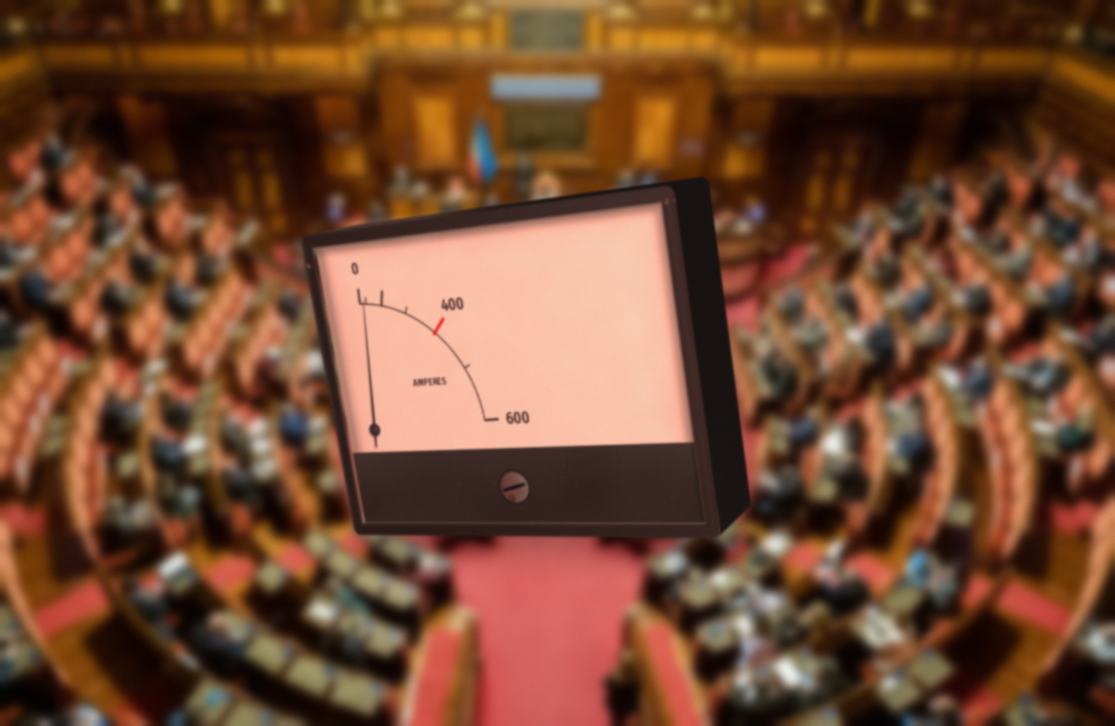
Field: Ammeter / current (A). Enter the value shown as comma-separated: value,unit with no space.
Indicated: 100,A
